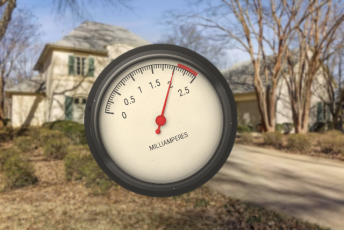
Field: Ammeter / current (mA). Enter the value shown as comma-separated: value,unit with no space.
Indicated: 2,mA
